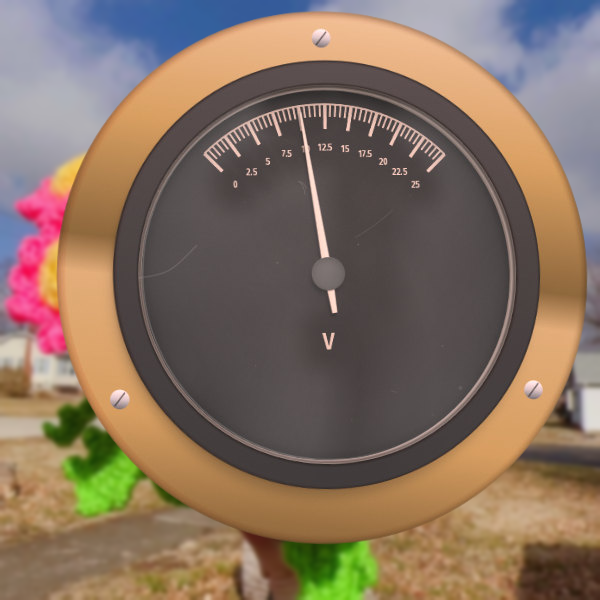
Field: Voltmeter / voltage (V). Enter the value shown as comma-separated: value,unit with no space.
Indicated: 10,V
